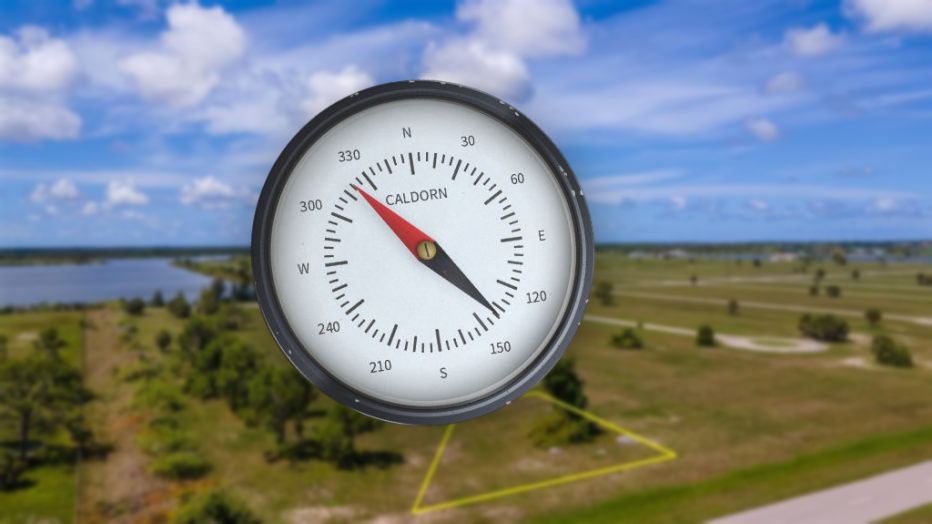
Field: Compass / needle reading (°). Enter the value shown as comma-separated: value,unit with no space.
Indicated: 320,°
